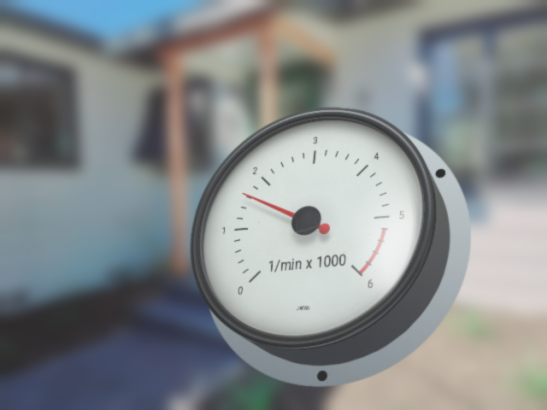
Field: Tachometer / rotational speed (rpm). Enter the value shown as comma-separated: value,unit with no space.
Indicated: 1600,rpm
